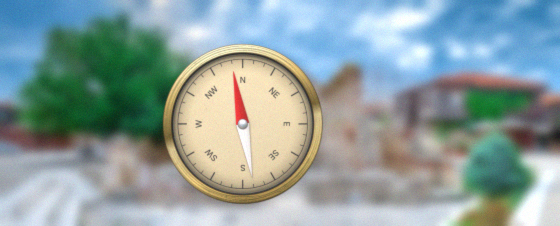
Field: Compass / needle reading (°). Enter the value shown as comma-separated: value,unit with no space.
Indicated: 350,°
